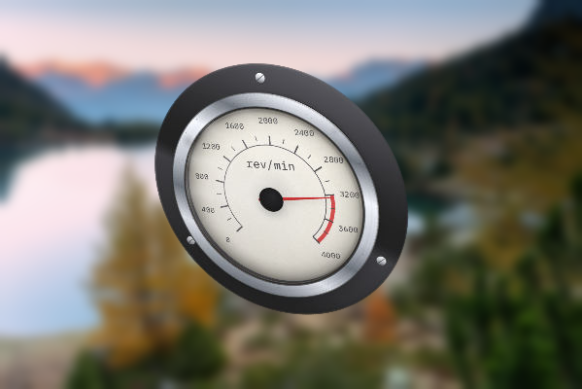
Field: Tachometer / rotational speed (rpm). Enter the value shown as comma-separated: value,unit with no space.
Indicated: 3200,rpm
